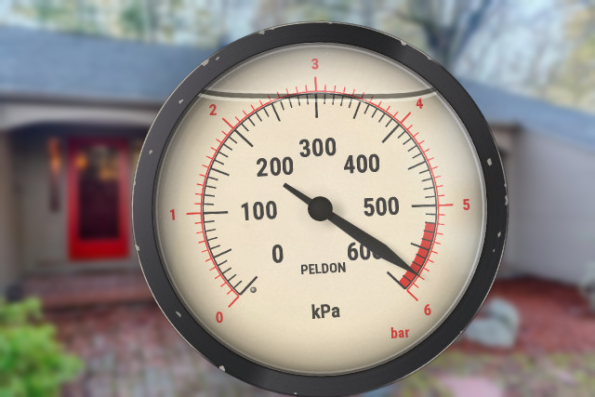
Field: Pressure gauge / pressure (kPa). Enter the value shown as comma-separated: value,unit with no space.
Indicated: 580,kPa
